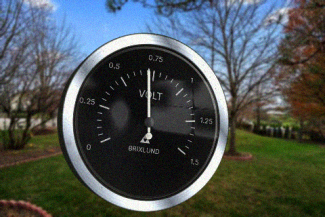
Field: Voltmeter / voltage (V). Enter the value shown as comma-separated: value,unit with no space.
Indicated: 0.7,V
